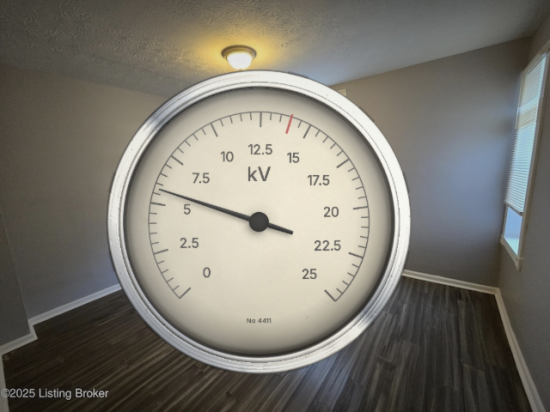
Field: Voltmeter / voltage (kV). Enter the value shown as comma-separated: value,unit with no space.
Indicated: 5.75,kV
